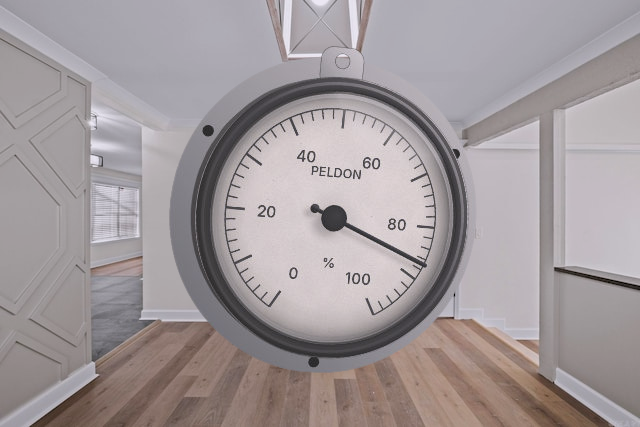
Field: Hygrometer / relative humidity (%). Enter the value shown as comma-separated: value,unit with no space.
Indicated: 87,%
